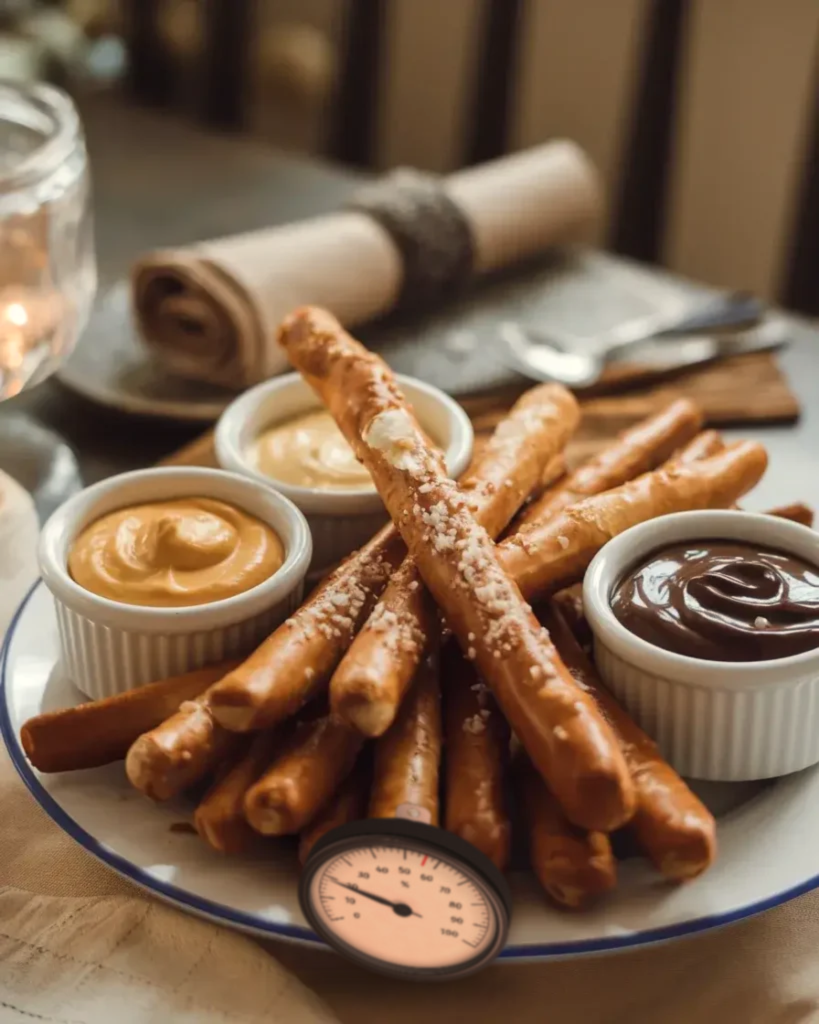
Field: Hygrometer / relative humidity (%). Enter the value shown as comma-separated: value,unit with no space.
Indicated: 20,%
